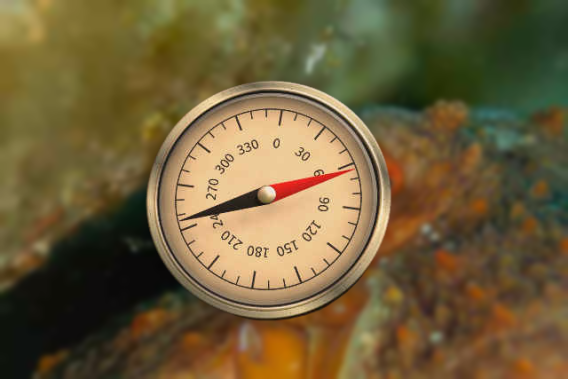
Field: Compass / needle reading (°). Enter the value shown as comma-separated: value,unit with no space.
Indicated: 65,°
